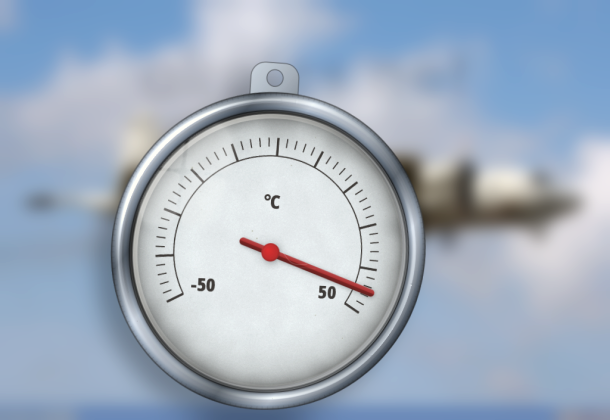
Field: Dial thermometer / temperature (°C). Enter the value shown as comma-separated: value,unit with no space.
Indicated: 45,°C
